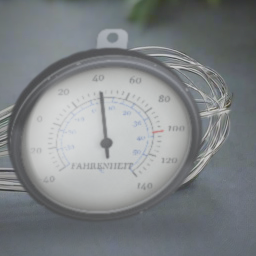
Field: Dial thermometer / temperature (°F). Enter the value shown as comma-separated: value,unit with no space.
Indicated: 40,°F
